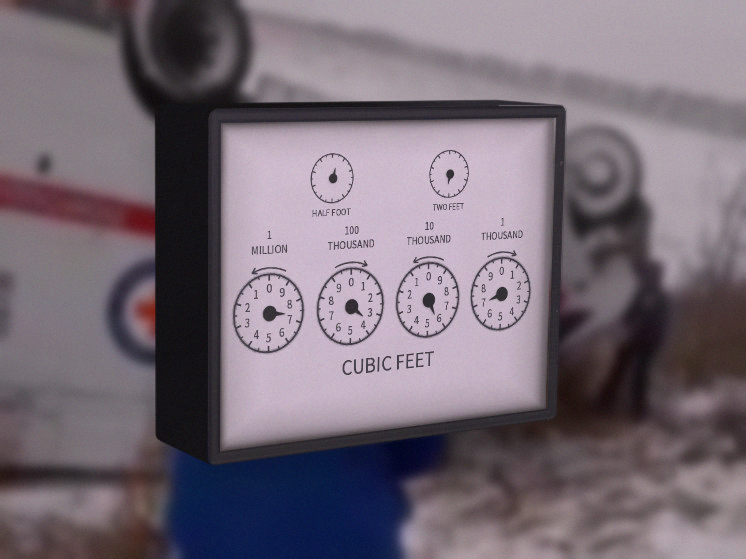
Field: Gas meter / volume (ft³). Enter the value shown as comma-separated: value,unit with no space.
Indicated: 735700,ft³
